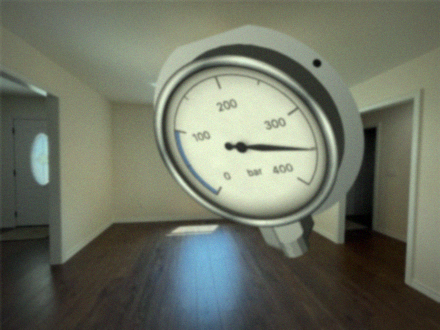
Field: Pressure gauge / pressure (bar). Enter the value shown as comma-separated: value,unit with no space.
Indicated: 350,bar
